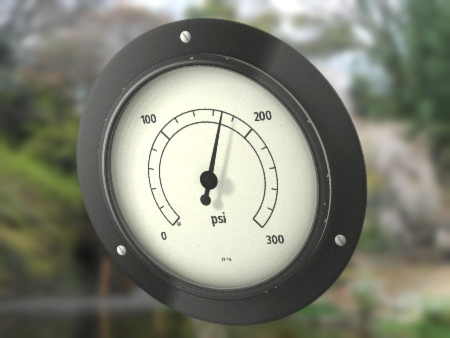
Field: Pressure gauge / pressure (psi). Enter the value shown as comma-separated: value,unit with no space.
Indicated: 170,psi
